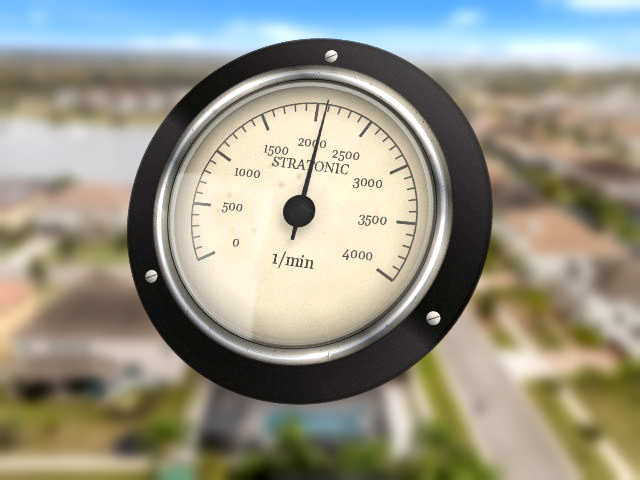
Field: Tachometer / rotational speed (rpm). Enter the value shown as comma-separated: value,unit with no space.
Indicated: 2100,rpm
